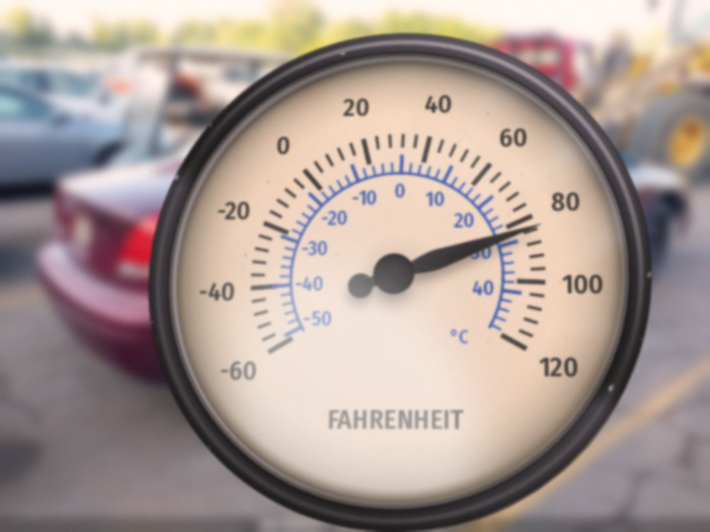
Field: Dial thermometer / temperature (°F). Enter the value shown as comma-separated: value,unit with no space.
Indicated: 84,°F
